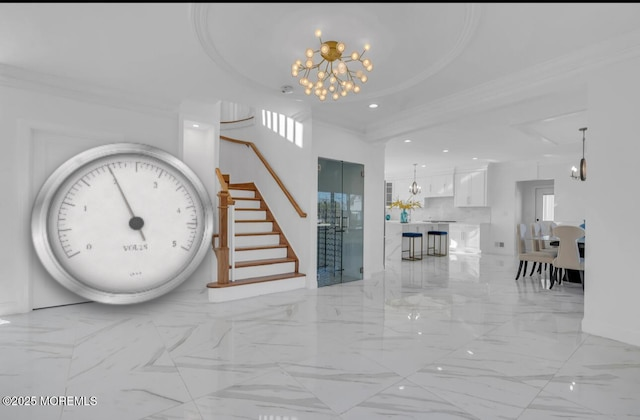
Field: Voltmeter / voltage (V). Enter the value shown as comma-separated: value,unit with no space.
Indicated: 2,V
